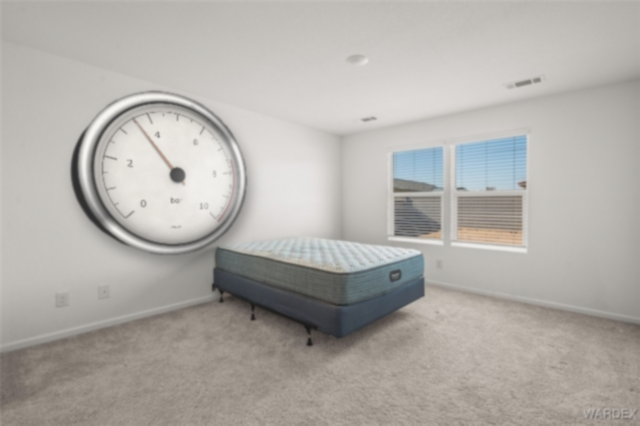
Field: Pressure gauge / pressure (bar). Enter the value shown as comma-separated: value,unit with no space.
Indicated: 3.5,bar
